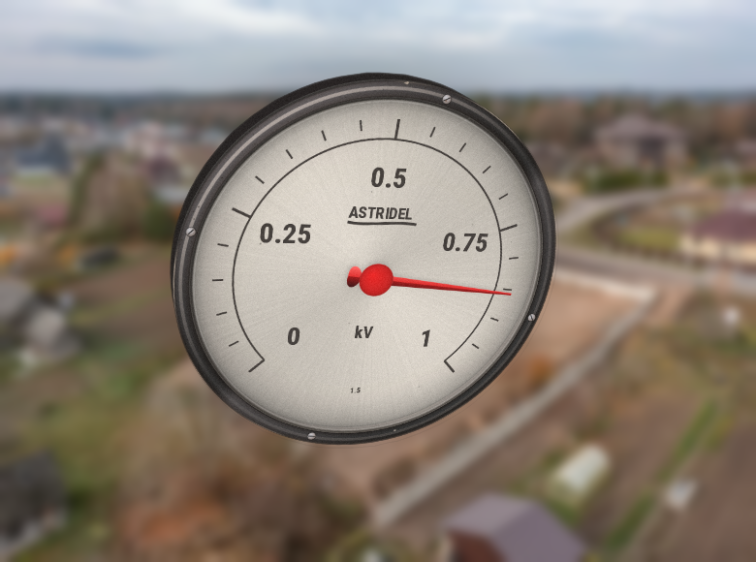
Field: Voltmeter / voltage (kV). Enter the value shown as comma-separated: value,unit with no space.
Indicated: 0.85,kV
